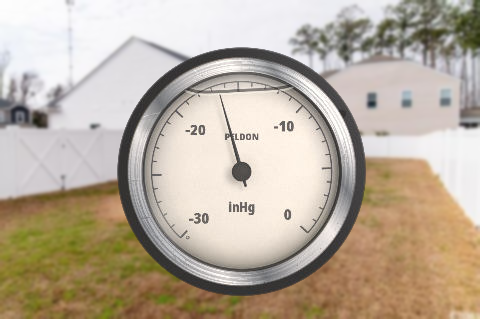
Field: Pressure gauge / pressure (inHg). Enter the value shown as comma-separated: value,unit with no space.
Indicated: -16.5,inHg
